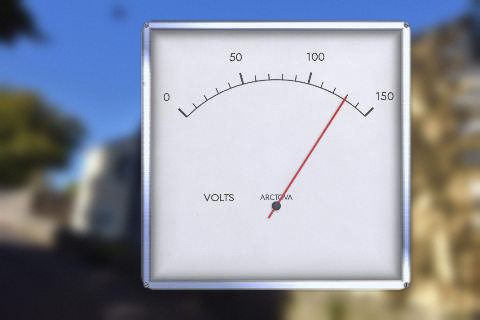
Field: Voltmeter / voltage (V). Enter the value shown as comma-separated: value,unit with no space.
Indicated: 130,V
